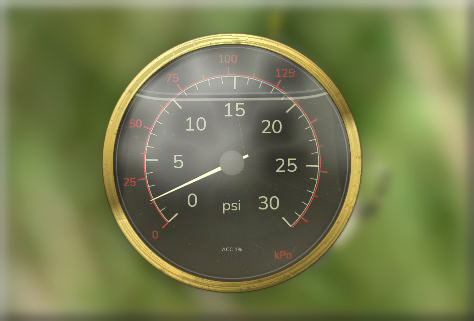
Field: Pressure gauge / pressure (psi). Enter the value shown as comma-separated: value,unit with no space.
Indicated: 2,psi
